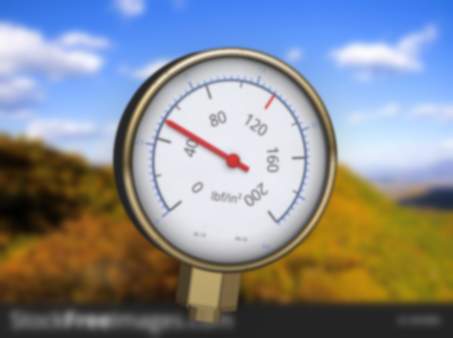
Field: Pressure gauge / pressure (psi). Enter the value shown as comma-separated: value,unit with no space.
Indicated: 50,psi
